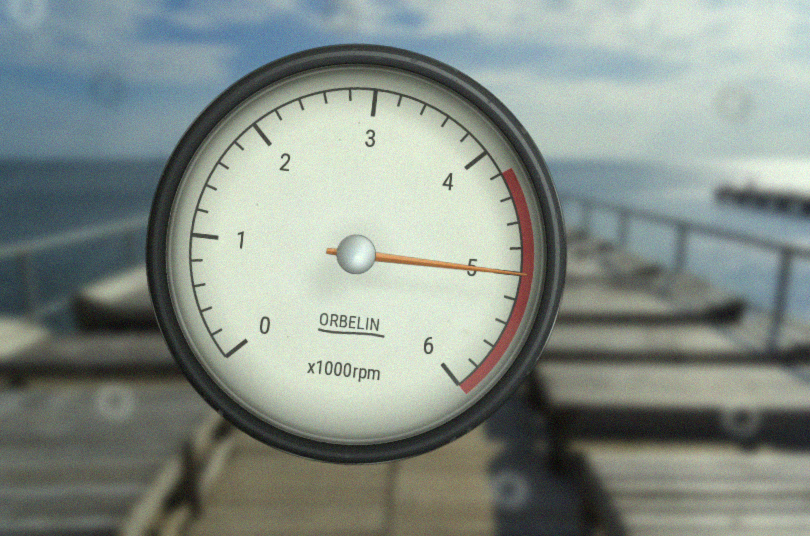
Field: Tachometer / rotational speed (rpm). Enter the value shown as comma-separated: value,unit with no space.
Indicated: 5000,rpm
